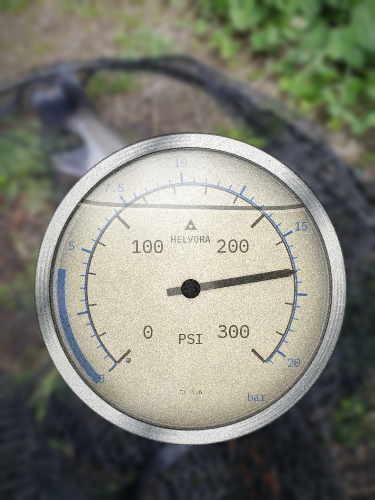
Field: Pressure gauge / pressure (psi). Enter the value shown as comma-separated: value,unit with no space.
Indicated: 240,psi
